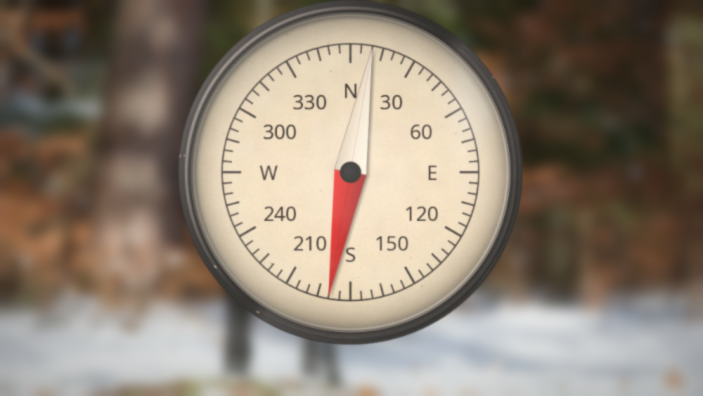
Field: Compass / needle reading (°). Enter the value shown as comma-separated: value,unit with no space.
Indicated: 190,°
